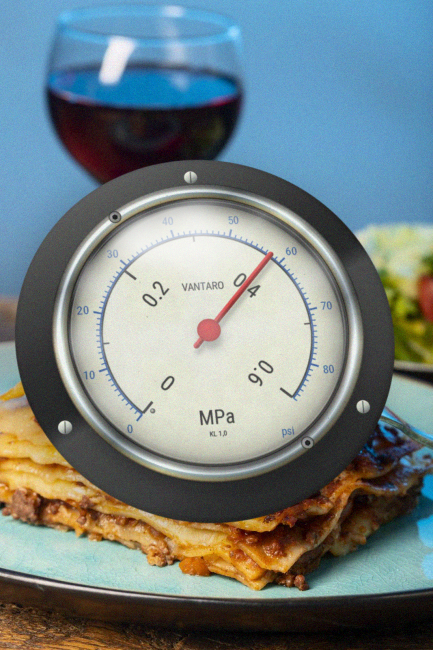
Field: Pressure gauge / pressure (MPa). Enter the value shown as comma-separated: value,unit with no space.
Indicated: 0.4,MPa
